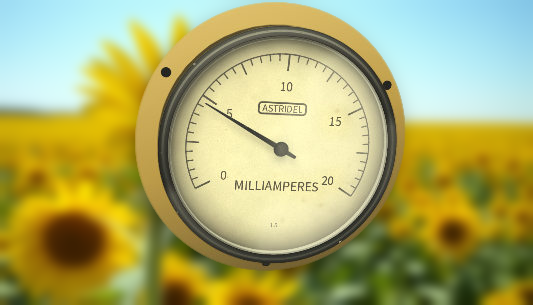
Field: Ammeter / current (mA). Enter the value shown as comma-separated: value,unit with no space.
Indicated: 4.75,mA
